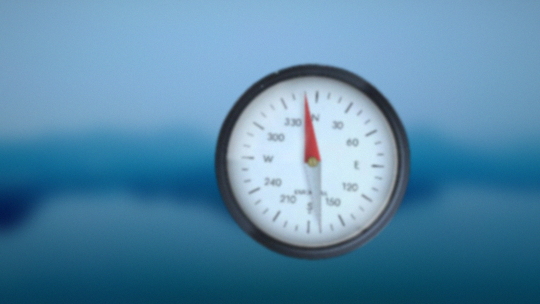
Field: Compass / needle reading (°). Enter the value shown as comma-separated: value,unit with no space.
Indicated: 350,°
